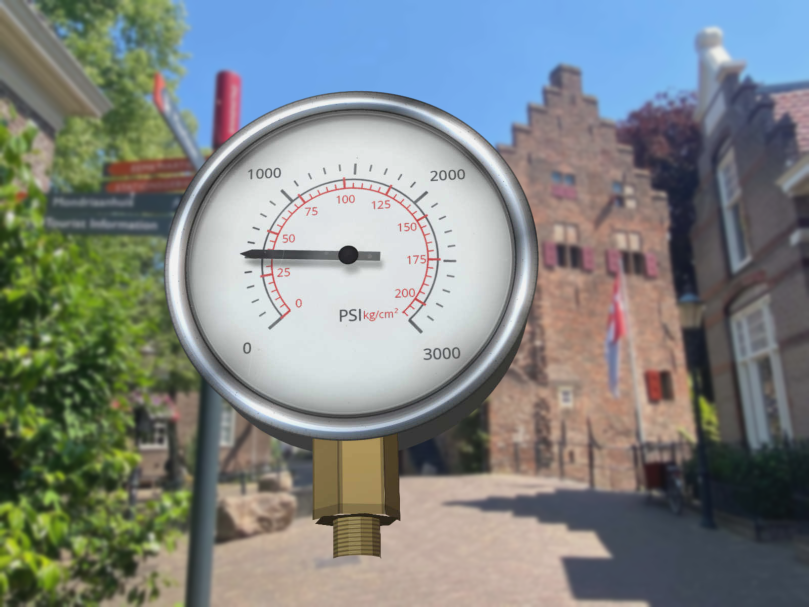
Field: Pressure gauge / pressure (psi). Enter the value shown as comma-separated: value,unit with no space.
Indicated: 500,psi
